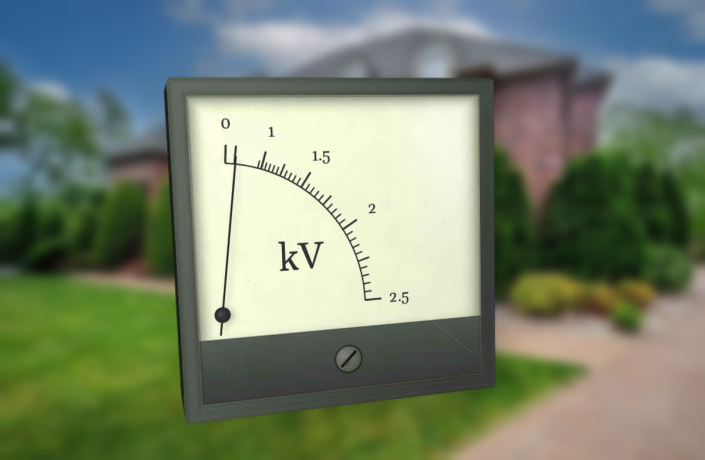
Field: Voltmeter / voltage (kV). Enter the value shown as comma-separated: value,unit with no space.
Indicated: 0.5,kV
